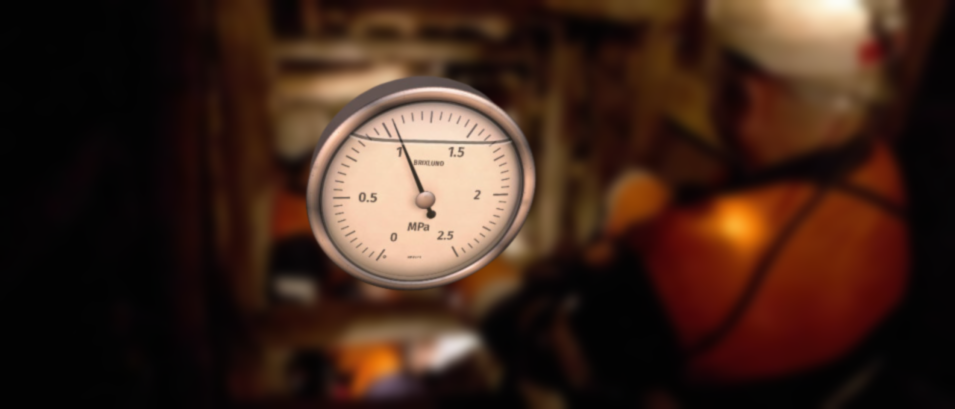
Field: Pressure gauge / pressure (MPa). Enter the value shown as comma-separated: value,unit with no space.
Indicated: 1.05,MPa
